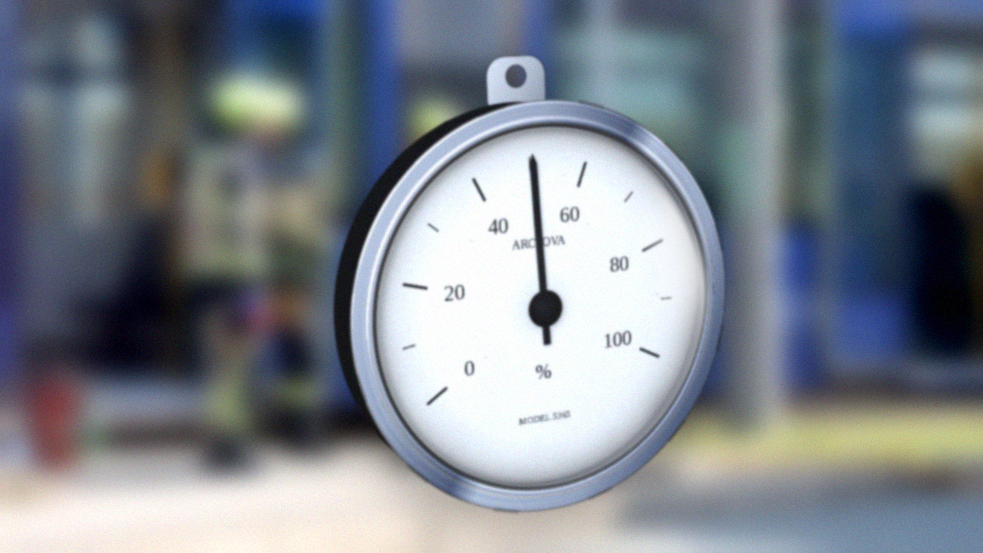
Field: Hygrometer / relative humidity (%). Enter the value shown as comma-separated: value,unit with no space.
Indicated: 50,%
